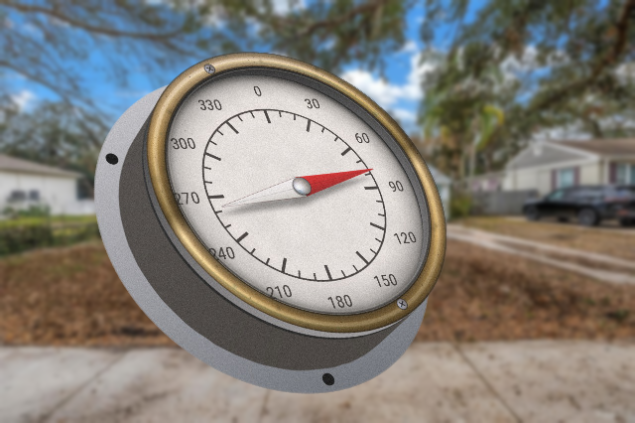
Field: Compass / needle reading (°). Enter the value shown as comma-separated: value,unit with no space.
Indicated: 80,°
